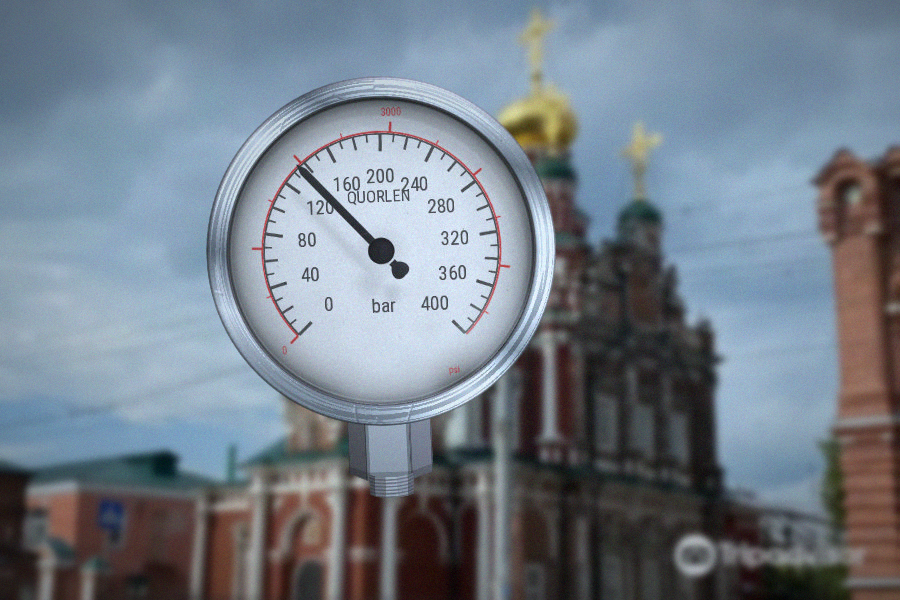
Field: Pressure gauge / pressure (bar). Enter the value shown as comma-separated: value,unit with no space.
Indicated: 135,bar
